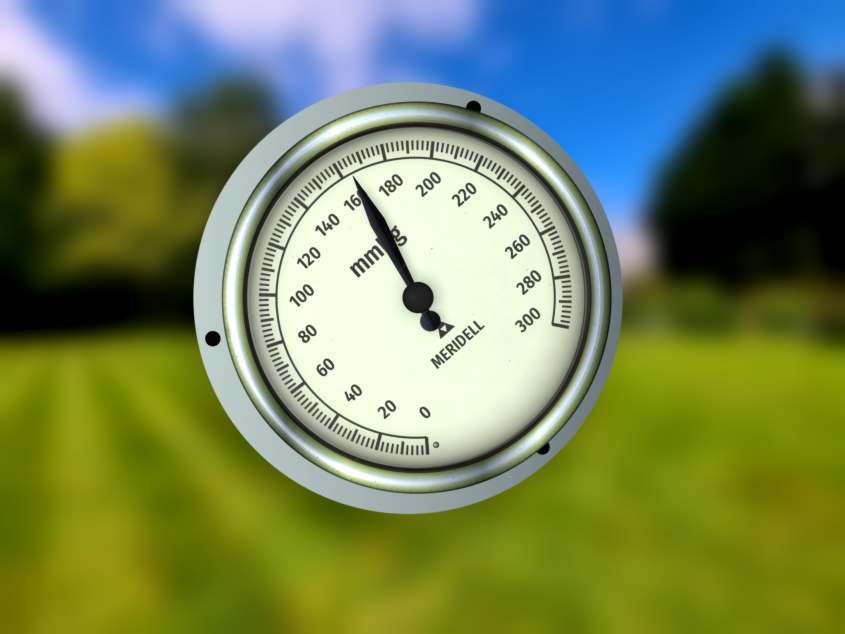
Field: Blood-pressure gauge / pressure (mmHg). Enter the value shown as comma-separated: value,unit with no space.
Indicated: 164,mmHg
